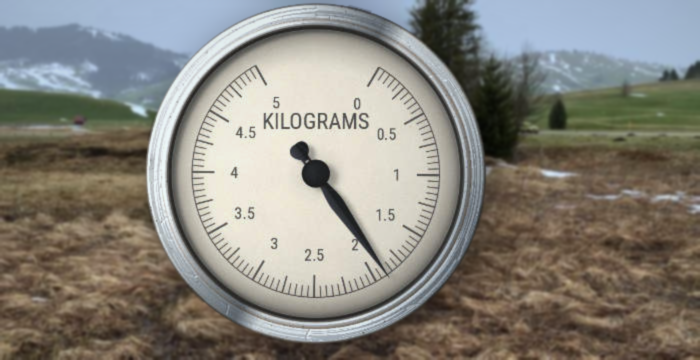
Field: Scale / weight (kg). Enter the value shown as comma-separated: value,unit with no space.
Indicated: 1.9,kg
